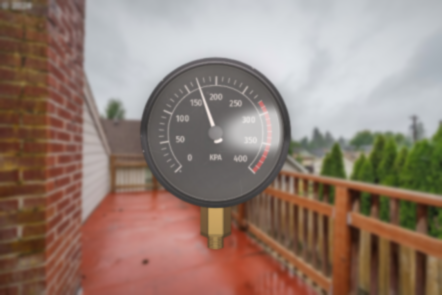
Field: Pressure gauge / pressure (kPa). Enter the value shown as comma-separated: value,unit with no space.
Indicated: 170,kPa
